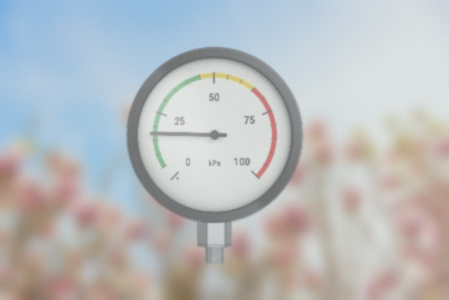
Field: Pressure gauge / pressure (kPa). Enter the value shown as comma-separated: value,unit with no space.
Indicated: 17.5,kPa
